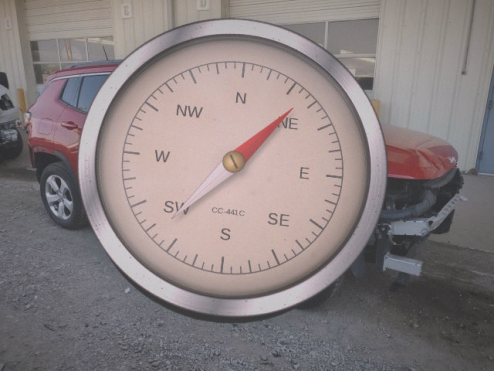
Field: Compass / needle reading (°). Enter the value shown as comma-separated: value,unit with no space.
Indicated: 40,°
